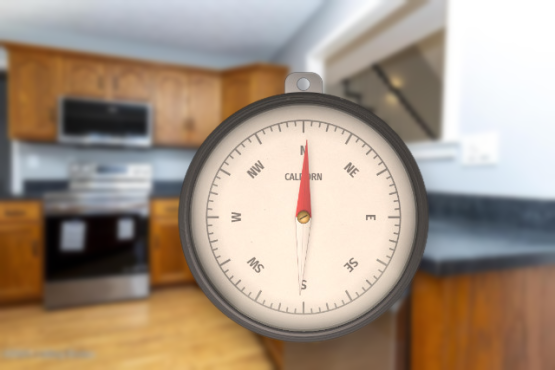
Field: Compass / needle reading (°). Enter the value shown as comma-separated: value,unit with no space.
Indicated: 2.5,°
